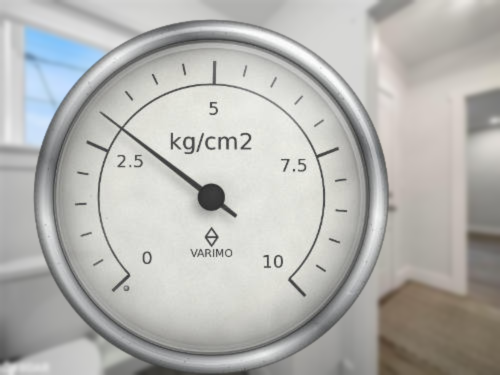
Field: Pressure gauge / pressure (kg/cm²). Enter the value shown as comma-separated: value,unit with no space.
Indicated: 3,kg/cm²
